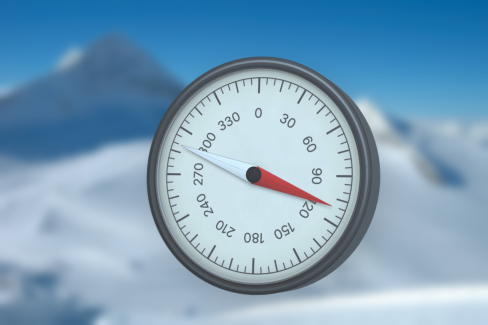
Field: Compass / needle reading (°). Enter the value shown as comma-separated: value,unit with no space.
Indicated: 110,°
